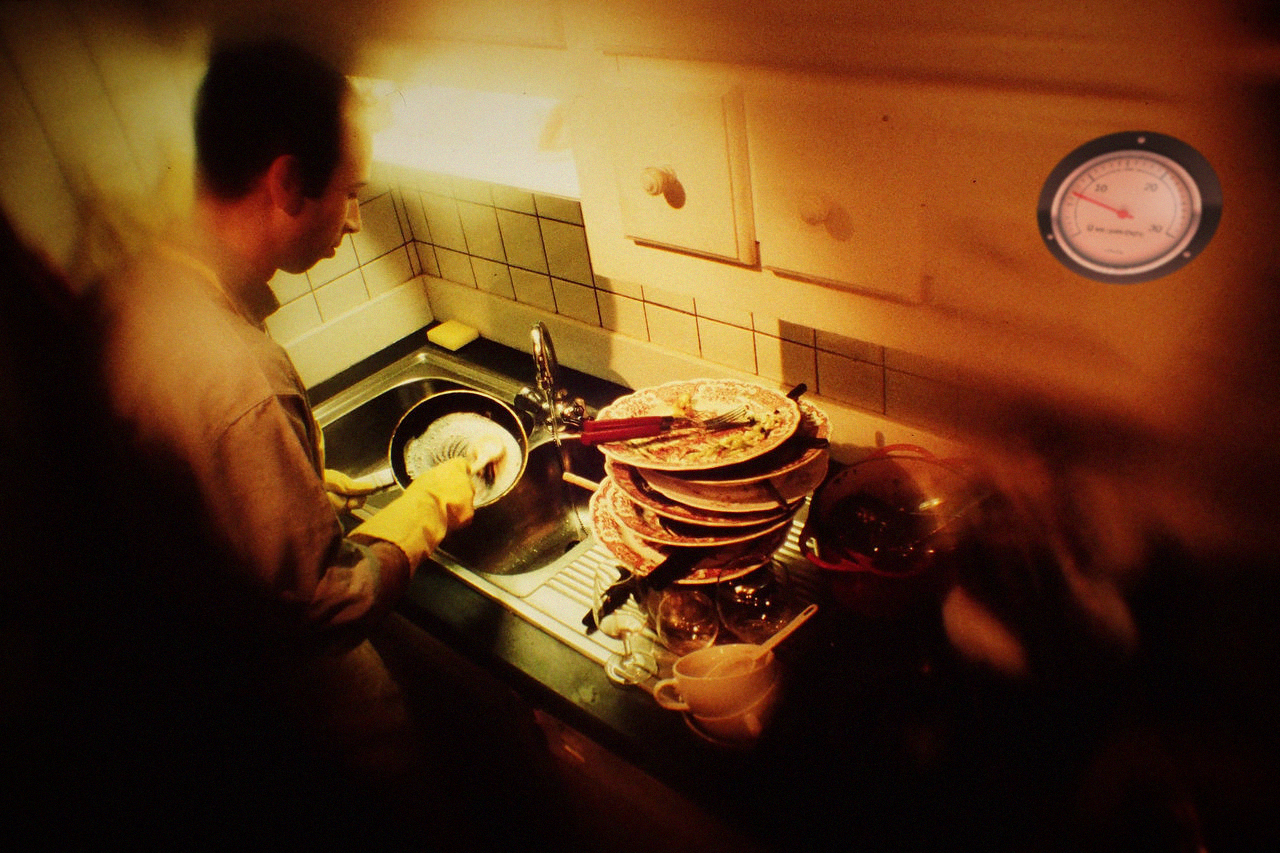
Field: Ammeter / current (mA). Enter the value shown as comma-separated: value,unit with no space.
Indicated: 7,mA
